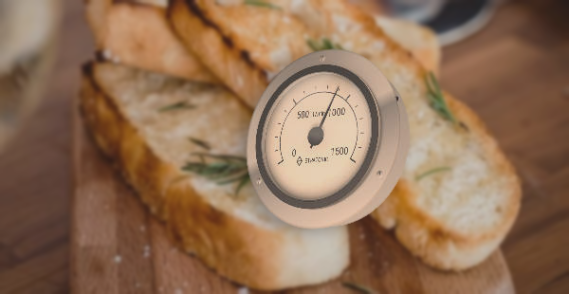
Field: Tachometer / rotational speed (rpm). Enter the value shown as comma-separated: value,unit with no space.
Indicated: 900,rpm
